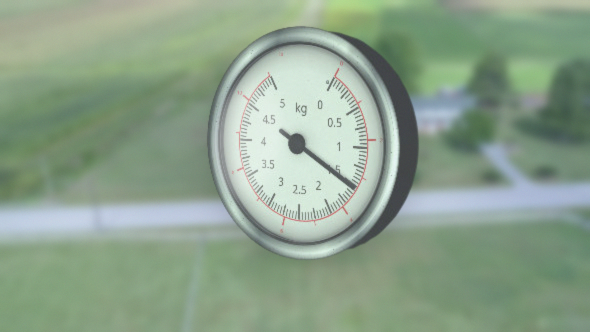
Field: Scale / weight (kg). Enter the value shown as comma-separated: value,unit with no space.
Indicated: 1.5,kg
